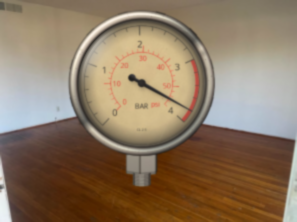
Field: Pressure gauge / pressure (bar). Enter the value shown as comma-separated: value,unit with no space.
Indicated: 3.8,bar
